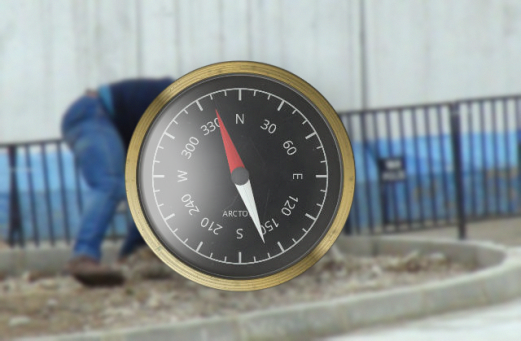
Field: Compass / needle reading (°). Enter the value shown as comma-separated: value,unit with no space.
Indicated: 340,°
